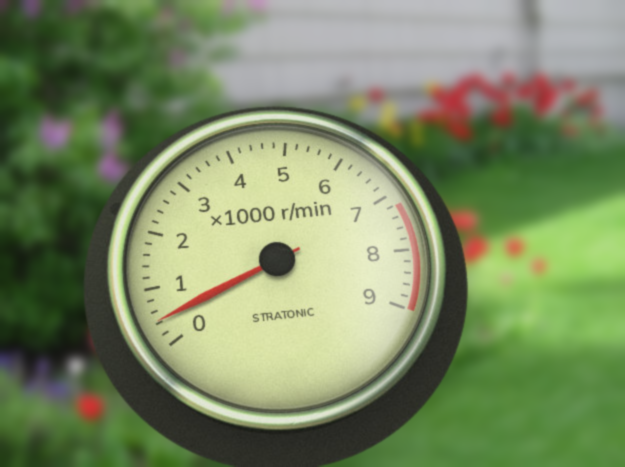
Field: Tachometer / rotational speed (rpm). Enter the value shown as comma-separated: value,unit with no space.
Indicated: 400,rpm
